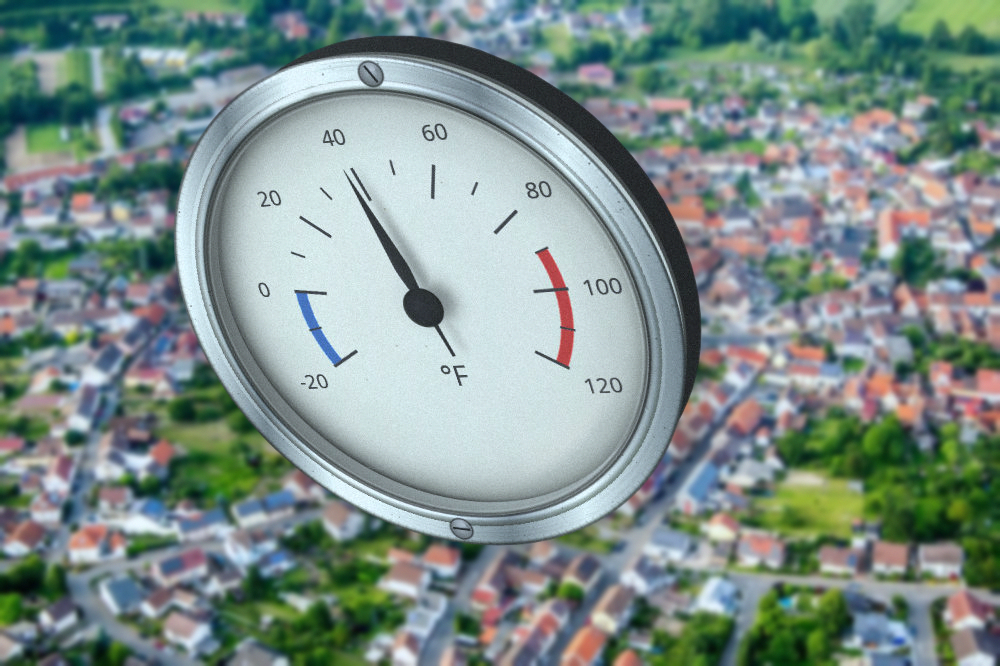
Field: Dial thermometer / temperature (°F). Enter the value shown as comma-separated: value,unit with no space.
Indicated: 40,°F
